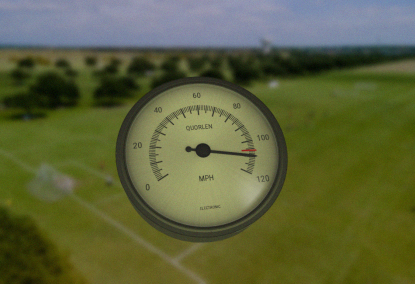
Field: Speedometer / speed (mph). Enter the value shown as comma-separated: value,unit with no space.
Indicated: 110,mph
